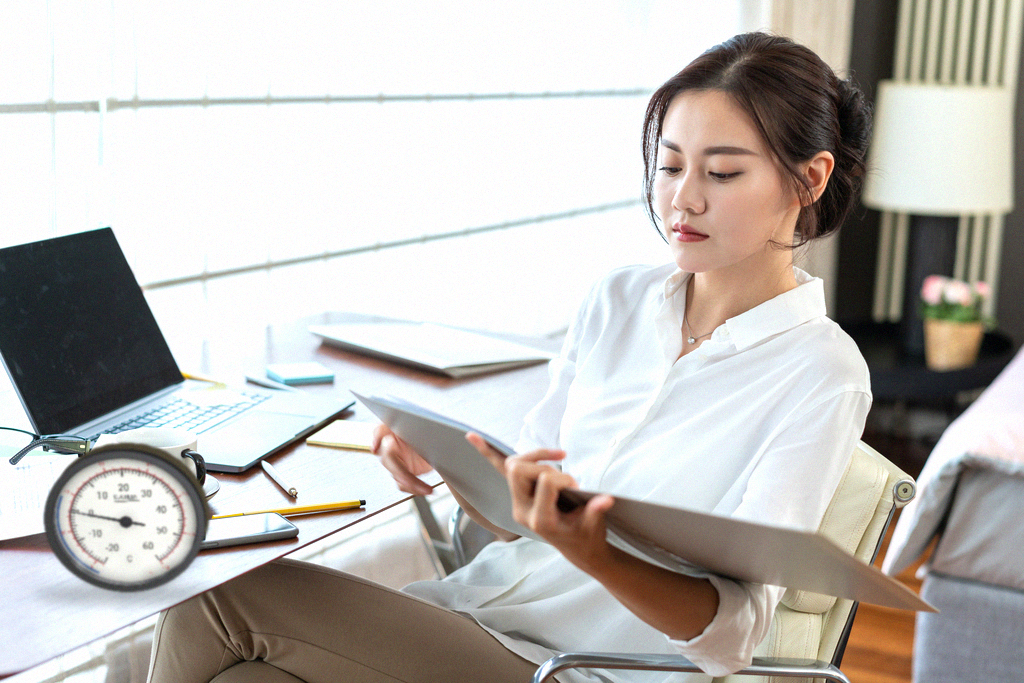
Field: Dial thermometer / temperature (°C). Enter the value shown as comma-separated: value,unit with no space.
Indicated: 0,°C
